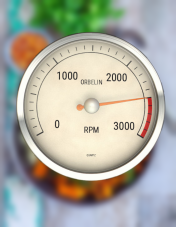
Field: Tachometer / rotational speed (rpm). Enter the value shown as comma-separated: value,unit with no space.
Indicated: 2500,rpm
